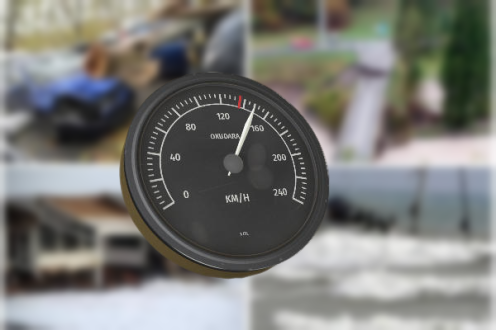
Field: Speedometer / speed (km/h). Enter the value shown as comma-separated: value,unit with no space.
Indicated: 148,km/h
